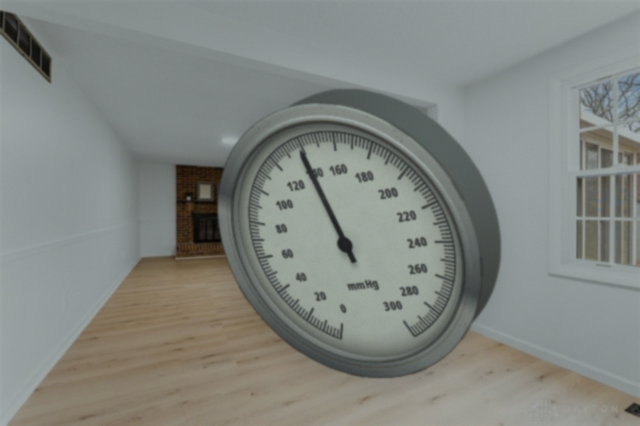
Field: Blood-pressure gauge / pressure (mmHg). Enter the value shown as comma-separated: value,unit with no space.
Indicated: 140,mmHg
